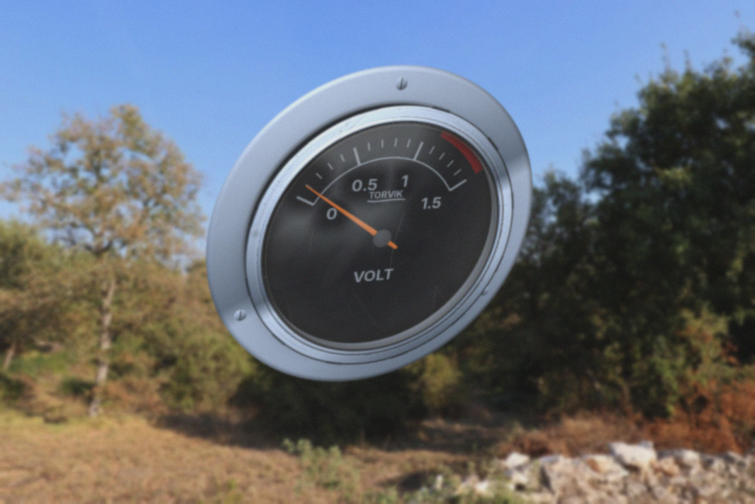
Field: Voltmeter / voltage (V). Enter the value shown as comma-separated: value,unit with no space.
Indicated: 0.1,V
